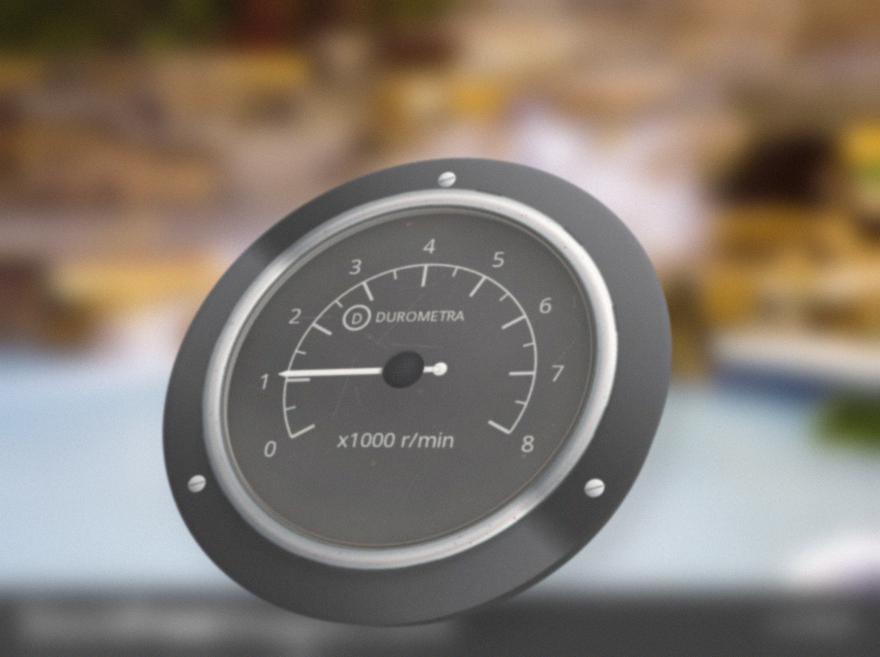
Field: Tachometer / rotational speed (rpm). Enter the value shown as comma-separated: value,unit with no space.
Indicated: 1000,rpm
